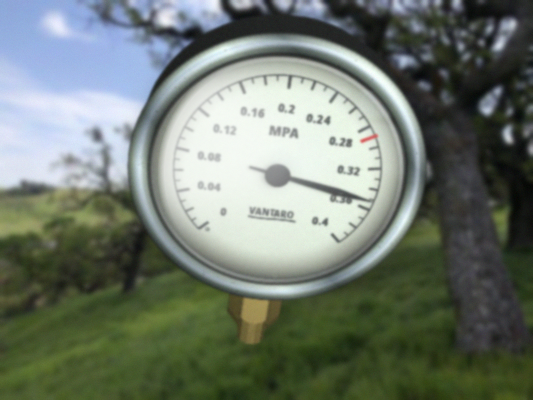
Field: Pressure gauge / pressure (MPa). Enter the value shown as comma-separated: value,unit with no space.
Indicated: 0.35,MPa
